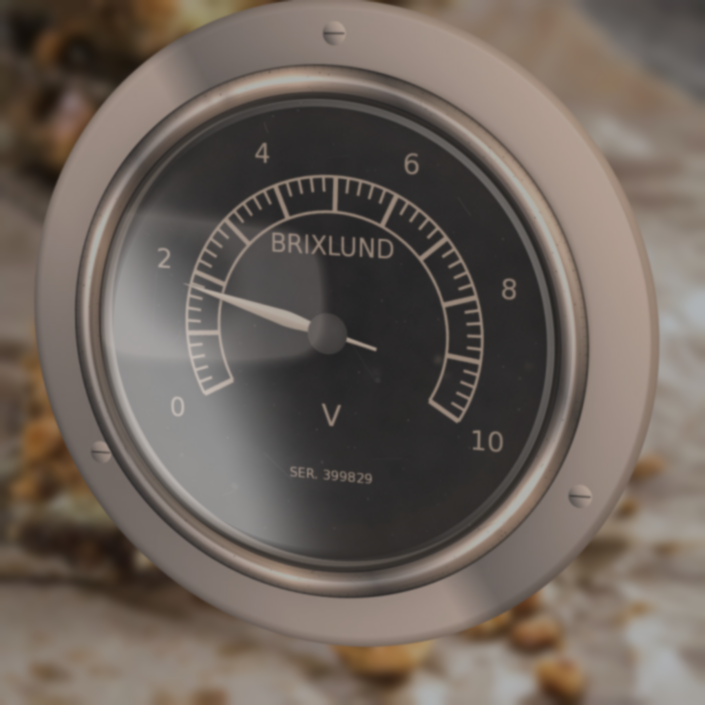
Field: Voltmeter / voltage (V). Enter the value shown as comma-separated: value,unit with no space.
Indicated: 1.8,V
